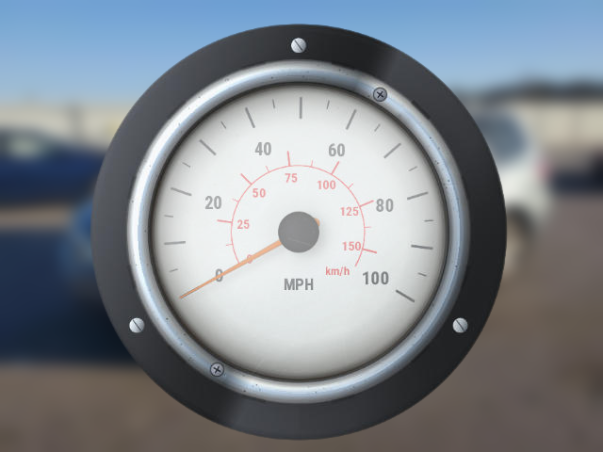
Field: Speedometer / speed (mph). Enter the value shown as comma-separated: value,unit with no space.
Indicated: 0,mph
